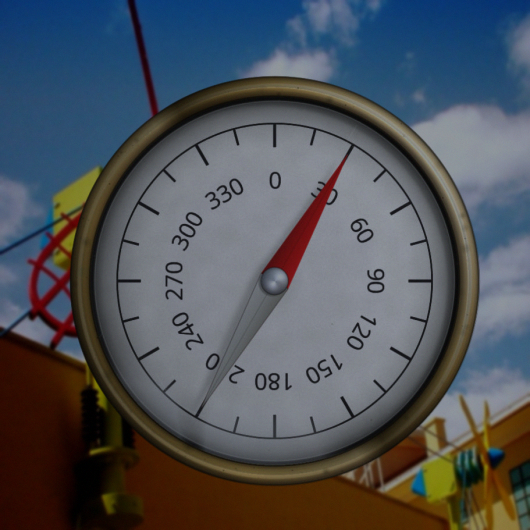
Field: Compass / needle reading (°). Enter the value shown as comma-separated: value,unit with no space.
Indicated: 30,°
